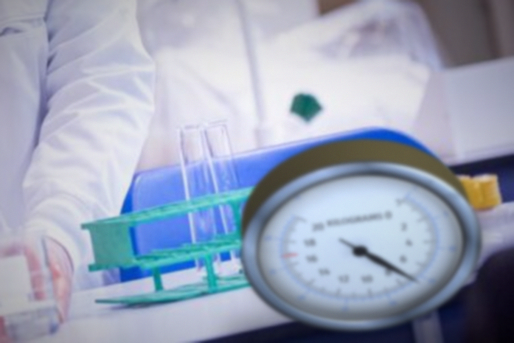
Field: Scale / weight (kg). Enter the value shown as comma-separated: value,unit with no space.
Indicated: 7,kg
